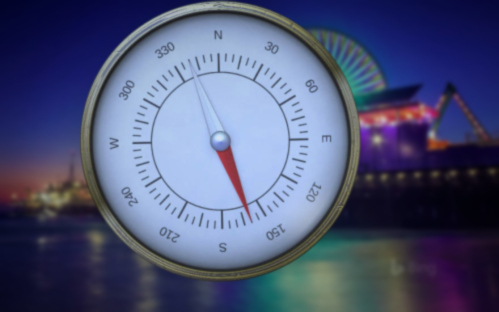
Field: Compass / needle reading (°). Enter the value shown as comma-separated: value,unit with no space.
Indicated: 160,°
